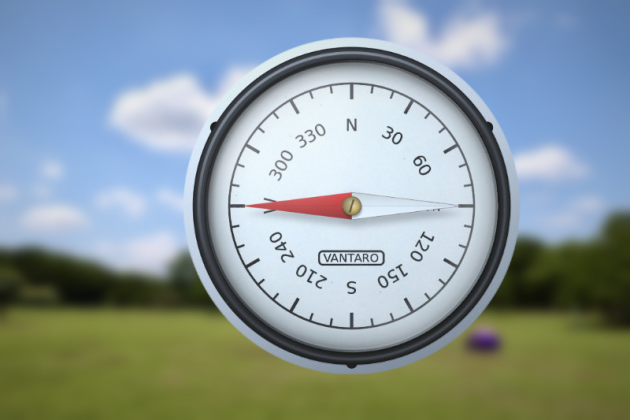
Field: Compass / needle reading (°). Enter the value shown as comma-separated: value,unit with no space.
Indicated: 270,°
